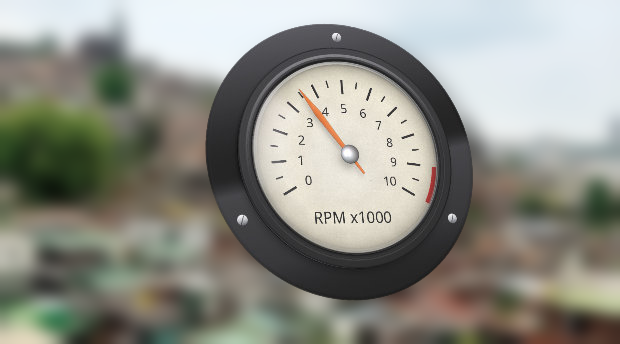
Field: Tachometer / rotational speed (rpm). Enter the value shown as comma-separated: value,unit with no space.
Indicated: 3500,rpm
